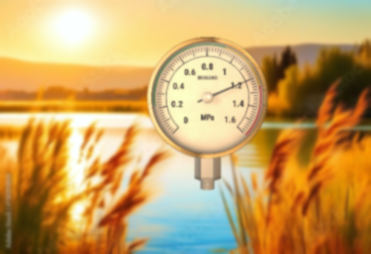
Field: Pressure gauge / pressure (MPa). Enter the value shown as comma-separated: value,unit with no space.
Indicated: 1.2,MPa
